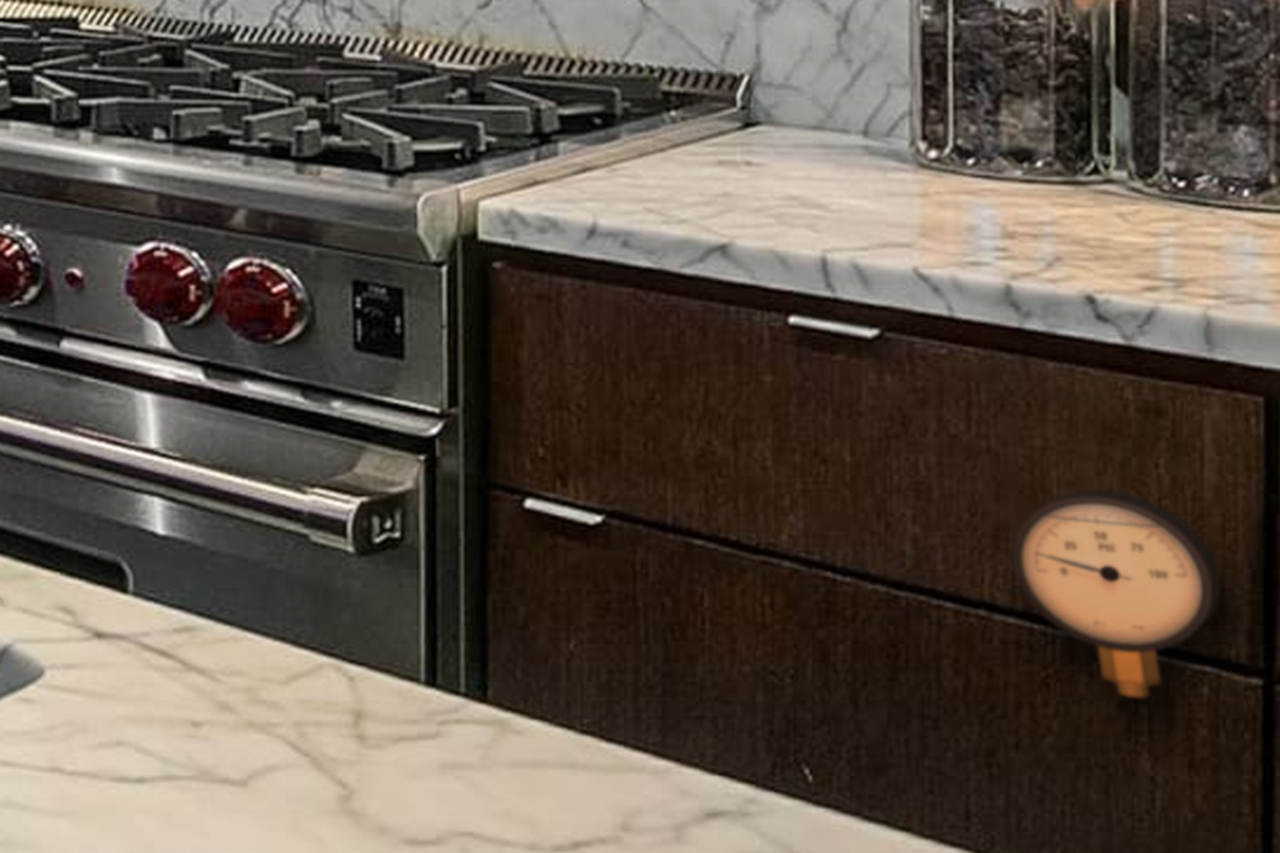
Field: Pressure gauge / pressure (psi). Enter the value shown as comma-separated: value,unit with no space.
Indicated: 10,psi
